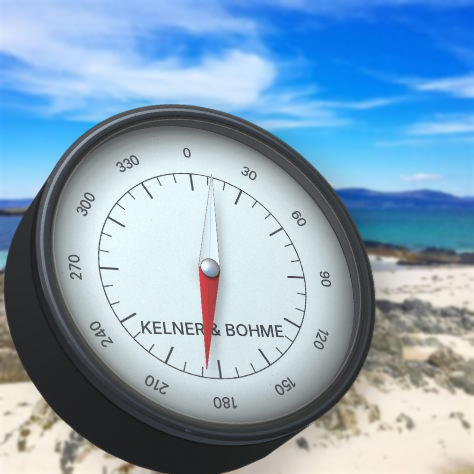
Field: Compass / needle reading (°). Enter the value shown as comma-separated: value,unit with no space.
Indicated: 190,°
